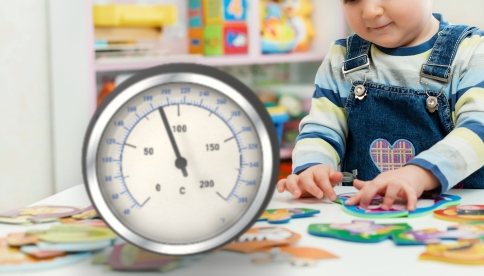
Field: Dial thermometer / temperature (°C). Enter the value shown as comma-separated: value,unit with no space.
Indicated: 87.5,°C
